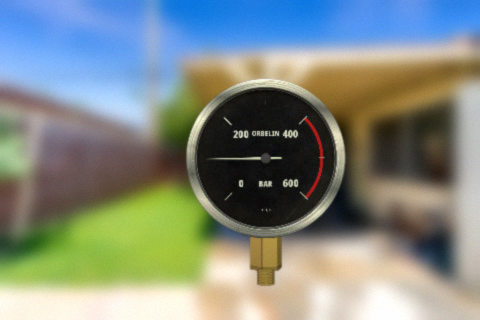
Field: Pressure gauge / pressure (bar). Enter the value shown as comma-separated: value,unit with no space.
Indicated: 100,bar
